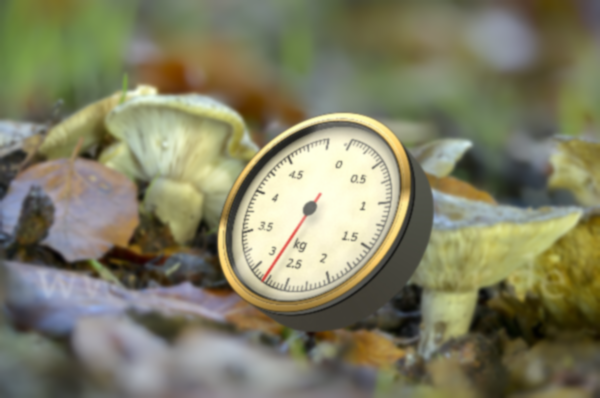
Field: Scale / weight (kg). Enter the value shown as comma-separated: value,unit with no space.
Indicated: 2.75,kg
